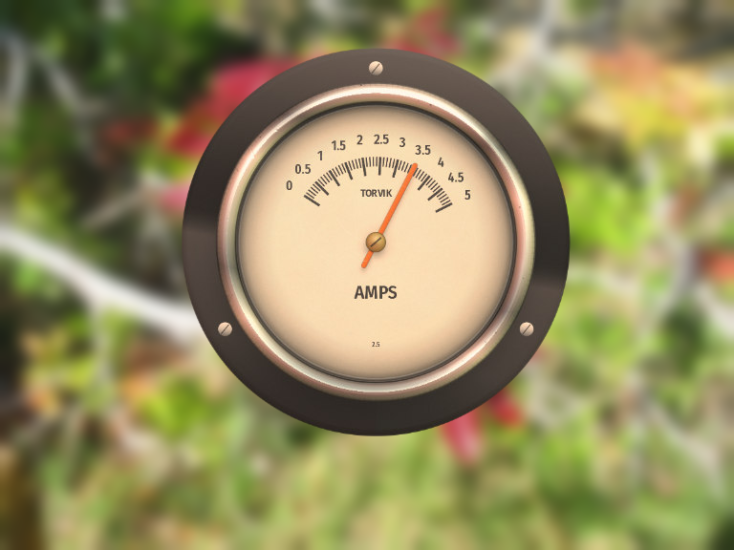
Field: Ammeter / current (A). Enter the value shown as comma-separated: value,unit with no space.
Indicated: 3.5,A
